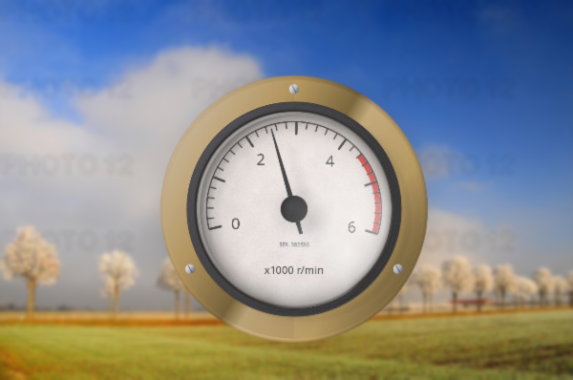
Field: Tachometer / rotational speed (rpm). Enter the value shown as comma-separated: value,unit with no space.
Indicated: 2500,rpm
